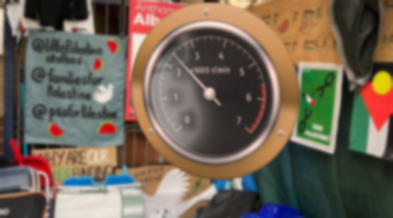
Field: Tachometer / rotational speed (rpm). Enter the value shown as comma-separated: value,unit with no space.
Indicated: 2400,rpm
